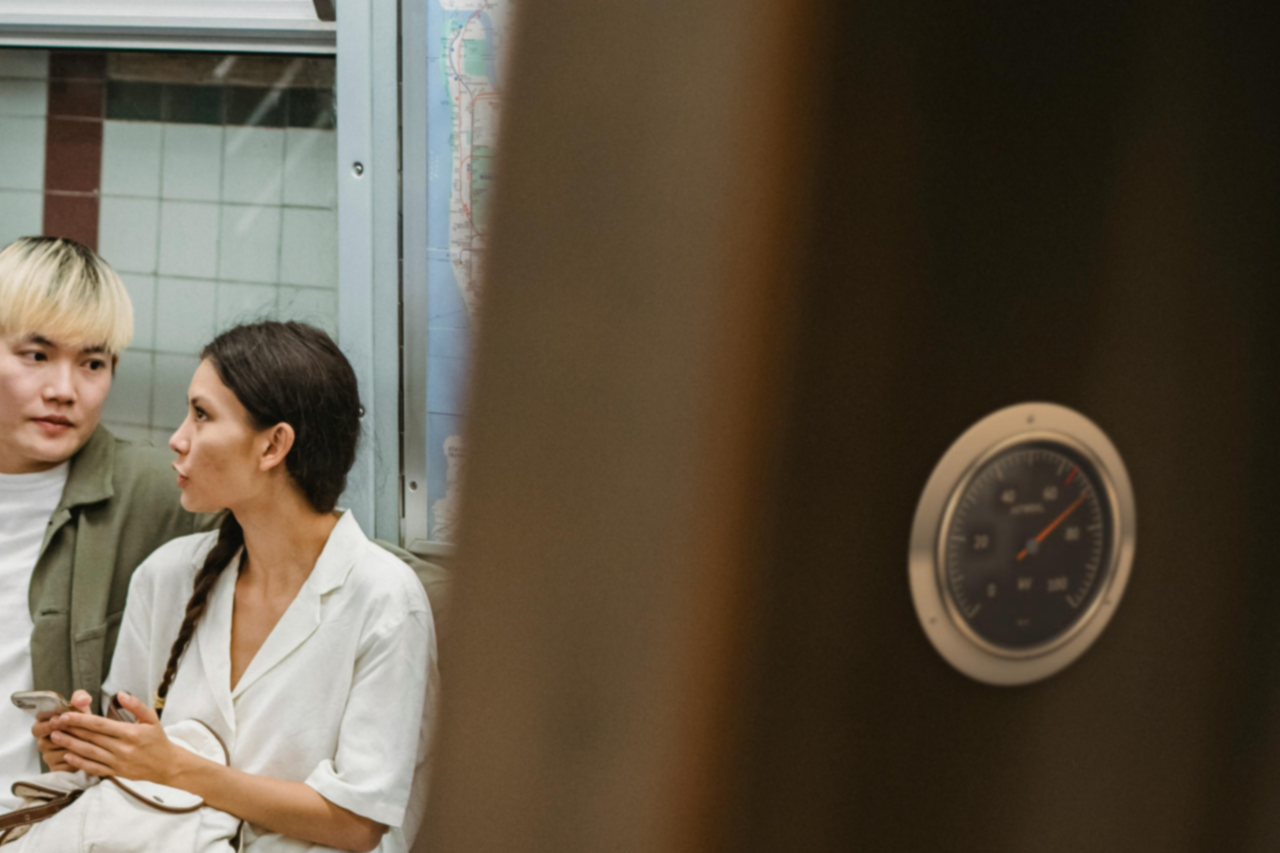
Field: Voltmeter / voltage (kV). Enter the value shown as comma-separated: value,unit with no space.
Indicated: 70,kV
